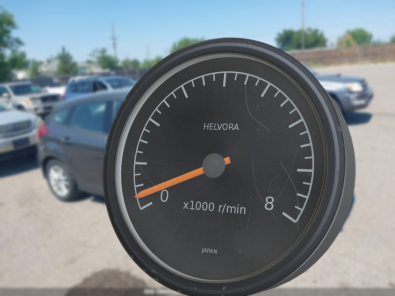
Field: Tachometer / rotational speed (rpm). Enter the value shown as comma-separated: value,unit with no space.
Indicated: 250,rpm
